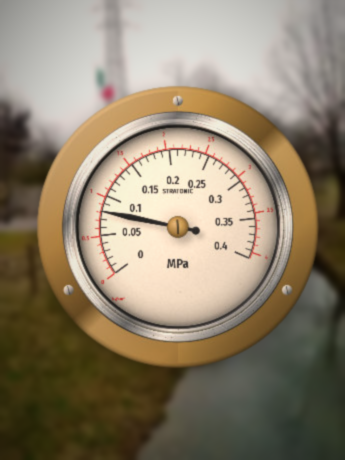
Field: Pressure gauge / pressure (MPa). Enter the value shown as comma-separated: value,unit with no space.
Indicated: 0.08,MPa
